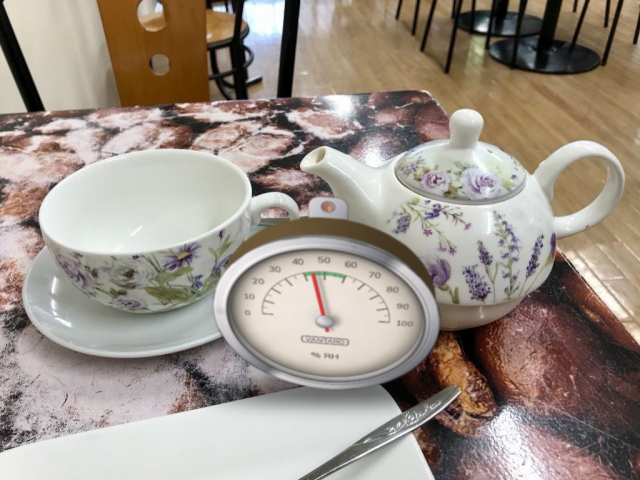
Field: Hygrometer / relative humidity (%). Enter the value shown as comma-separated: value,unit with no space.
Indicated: 45,%
